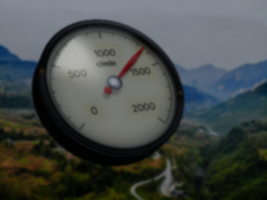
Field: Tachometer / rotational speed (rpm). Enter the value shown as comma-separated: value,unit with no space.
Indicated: 1350,rpm
